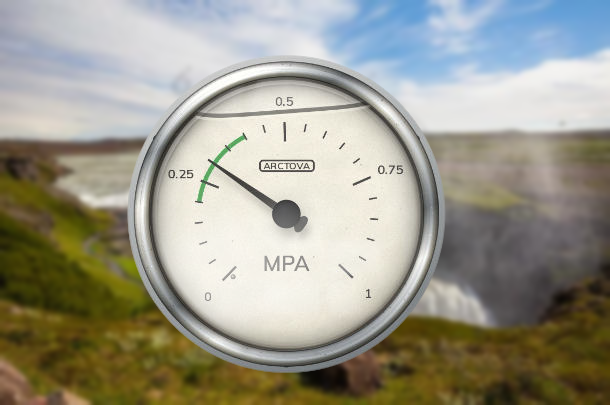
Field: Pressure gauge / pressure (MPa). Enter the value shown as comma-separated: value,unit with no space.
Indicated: 0.3,MPa
